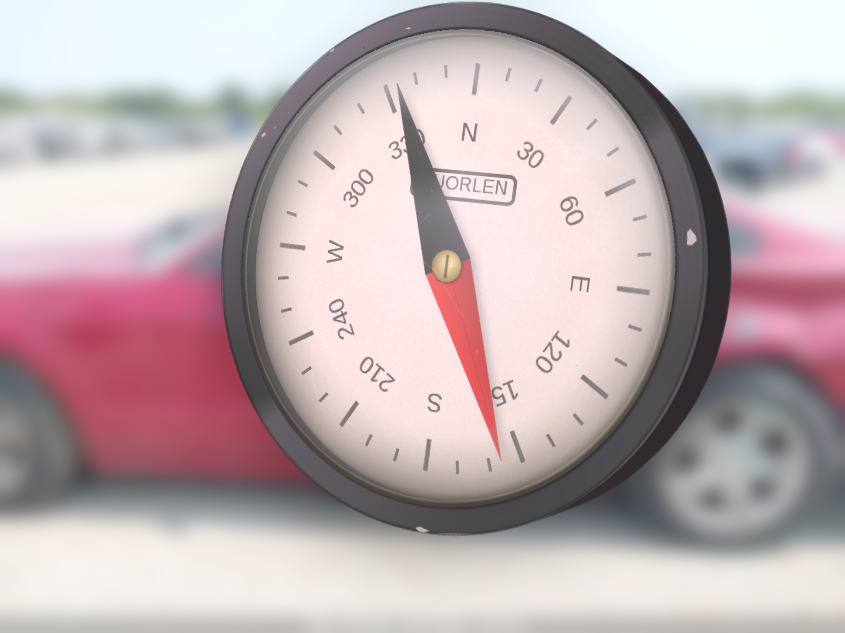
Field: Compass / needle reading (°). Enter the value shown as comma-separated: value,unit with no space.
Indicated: 155,°
